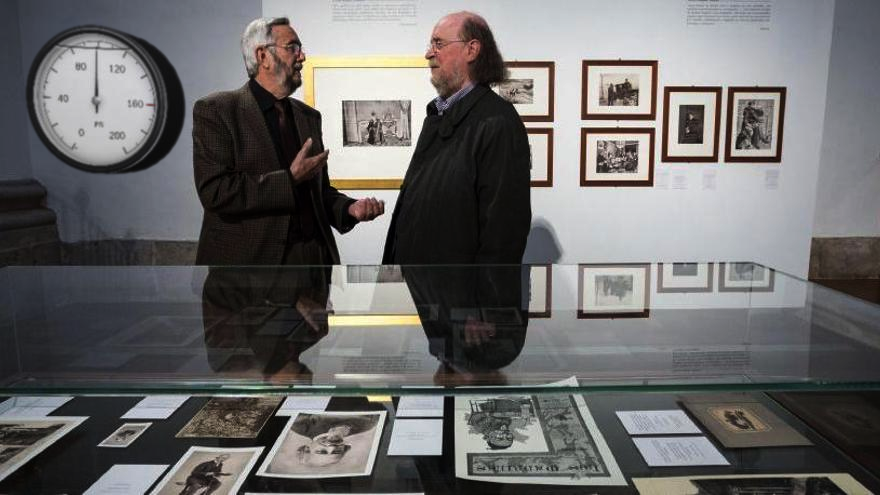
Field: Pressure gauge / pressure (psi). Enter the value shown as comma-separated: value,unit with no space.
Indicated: 100,psi
